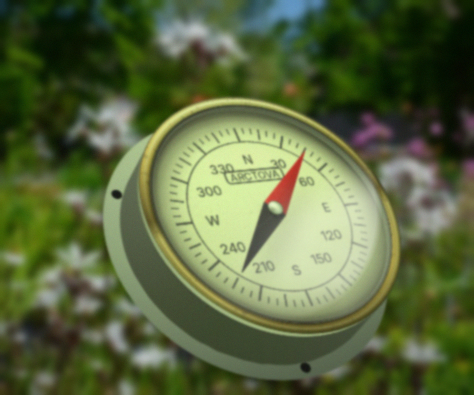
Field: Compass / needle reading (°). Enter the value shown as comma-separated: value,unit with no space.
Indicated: 45,°
